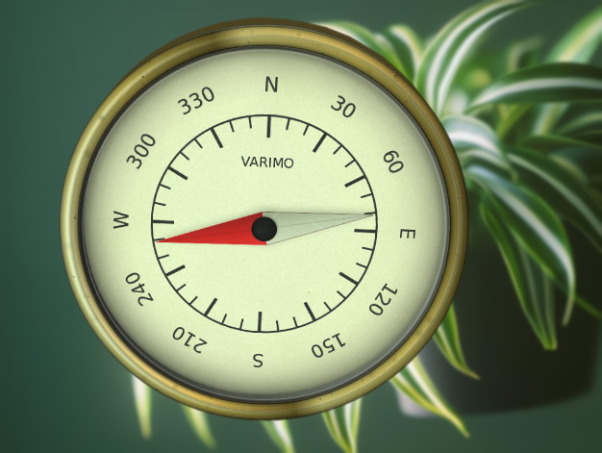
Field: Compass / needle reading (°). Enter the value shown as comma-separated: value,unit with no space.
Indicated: 260,°
